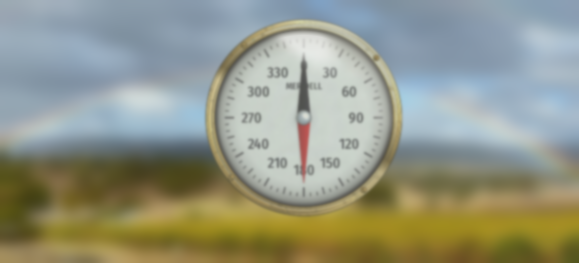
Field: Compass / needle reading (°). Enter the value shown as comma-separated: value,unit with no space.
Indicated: 180,°
